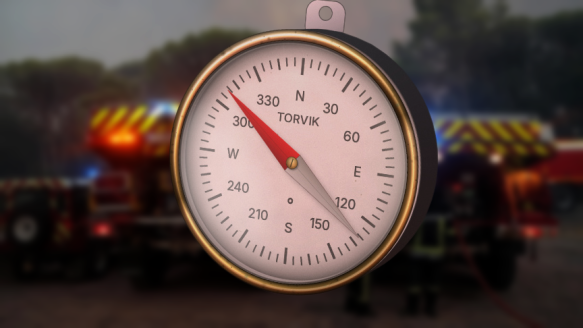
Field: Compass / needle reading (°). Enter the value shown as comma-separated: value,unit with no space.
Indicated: 310,°
